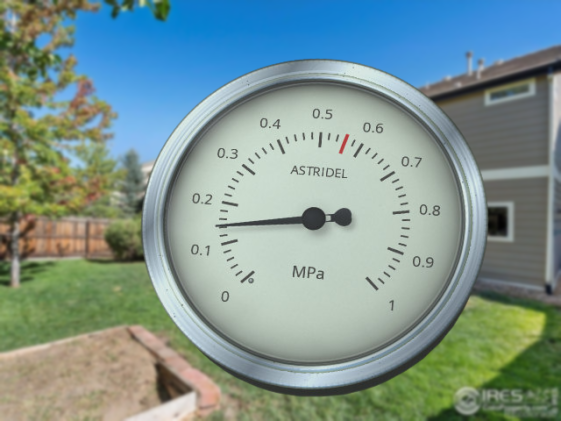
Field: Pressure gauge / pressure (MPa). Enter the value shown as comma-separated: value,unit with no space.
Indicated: 0.14,MPa
